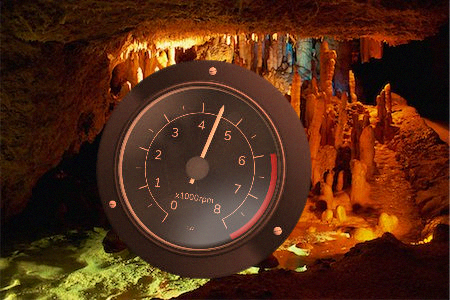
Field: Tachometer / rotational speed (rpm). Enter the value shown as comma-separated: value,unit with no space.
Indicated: 4500,rpm
